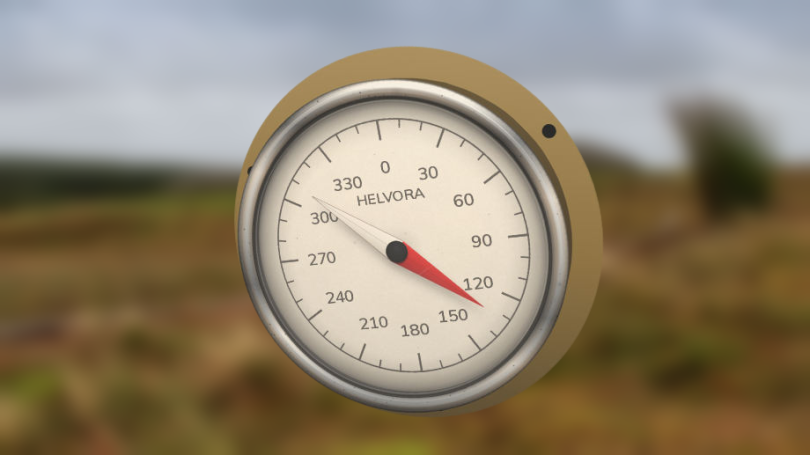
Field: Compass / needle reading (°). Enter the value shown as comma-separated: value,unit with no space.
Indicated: 130,°
